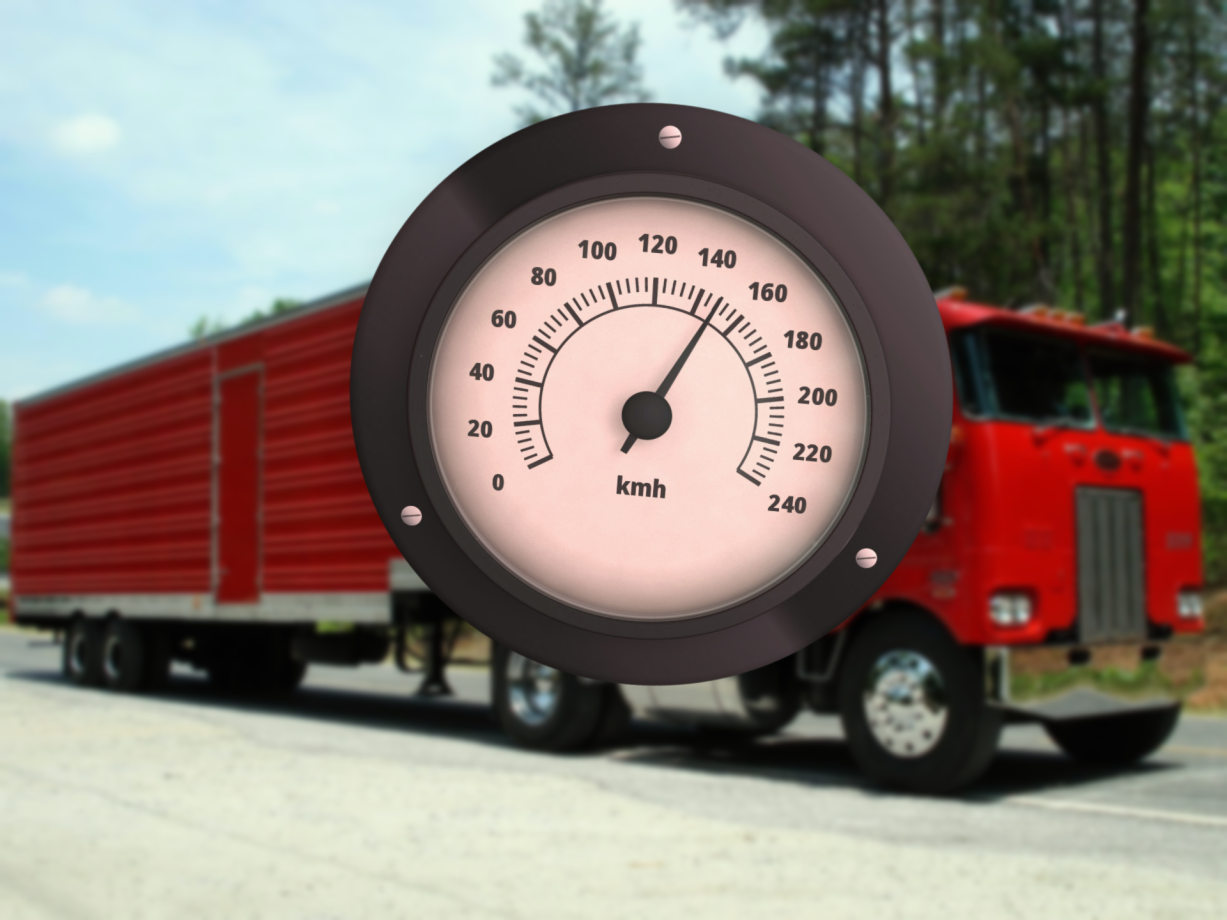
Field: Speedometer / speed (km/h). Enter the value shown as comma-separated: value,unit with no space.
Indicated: 148,km/h
